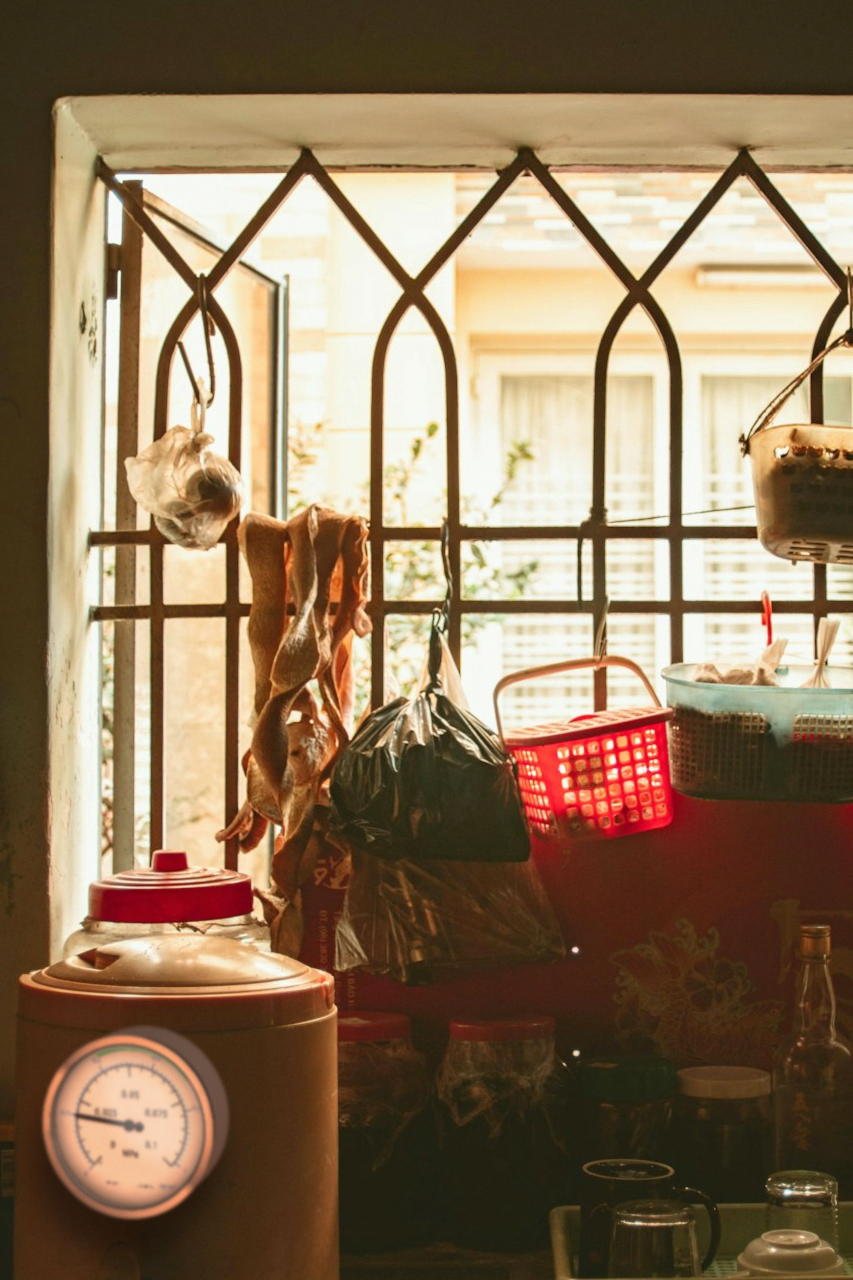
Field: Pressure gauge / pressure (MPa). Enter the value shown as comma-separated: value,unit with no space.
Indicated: 0.02,MPa
